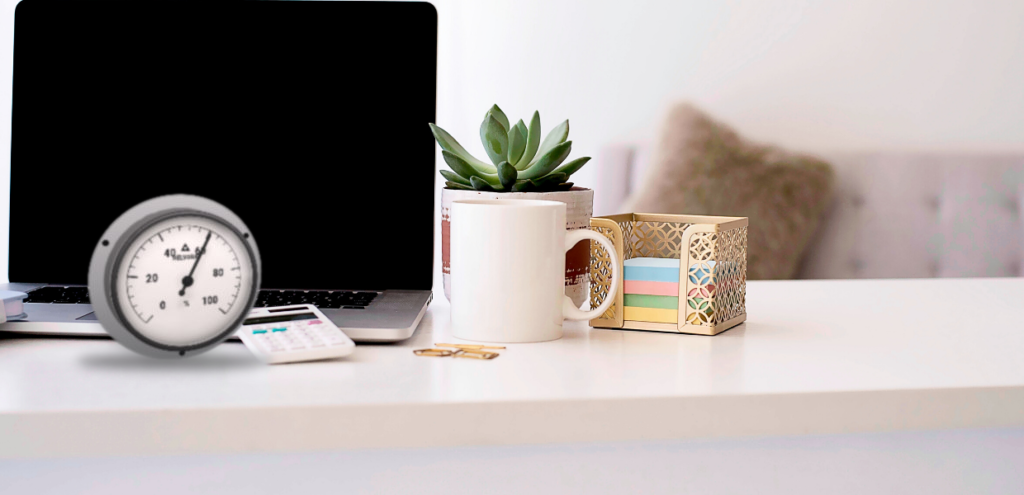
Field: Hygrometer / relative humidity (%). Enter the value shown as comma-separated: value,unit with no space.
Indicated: 60,%
